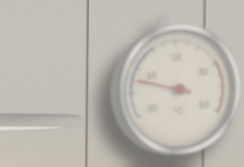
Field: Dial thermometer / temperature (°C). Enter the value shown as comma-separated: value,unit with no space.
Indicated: -15,°C
